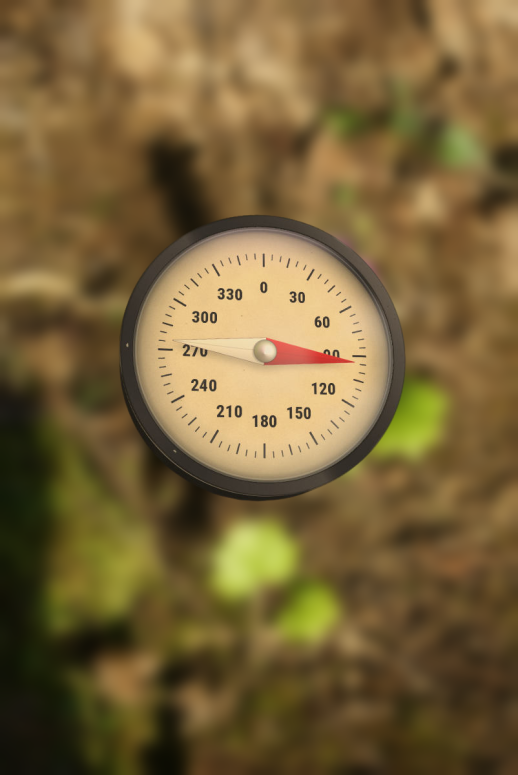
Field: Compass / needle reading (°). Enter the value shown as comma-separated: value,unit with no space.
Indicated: 95,°
